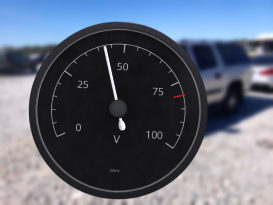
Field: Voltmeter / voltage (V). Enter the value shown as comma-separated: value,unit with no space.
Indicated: 42.5,V
